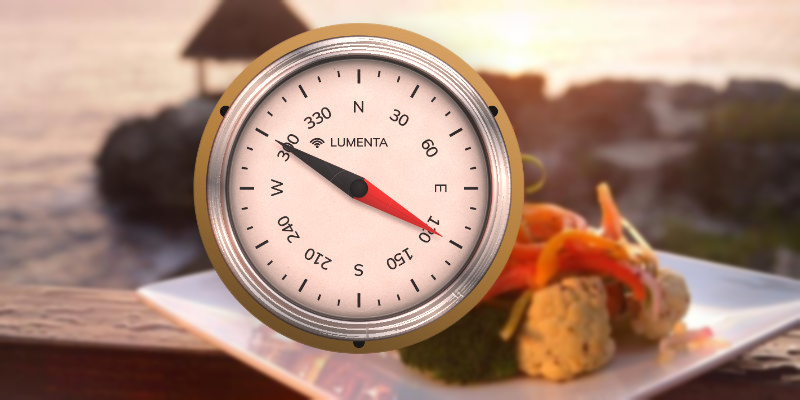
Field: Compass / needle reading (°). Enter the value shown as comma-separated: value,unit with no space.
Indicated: 120,°
